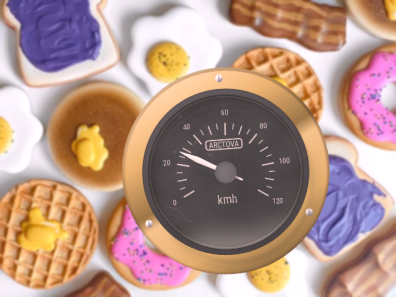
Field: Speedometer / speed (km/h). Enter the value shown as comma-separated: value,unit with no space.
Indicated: 27.5,km/h
